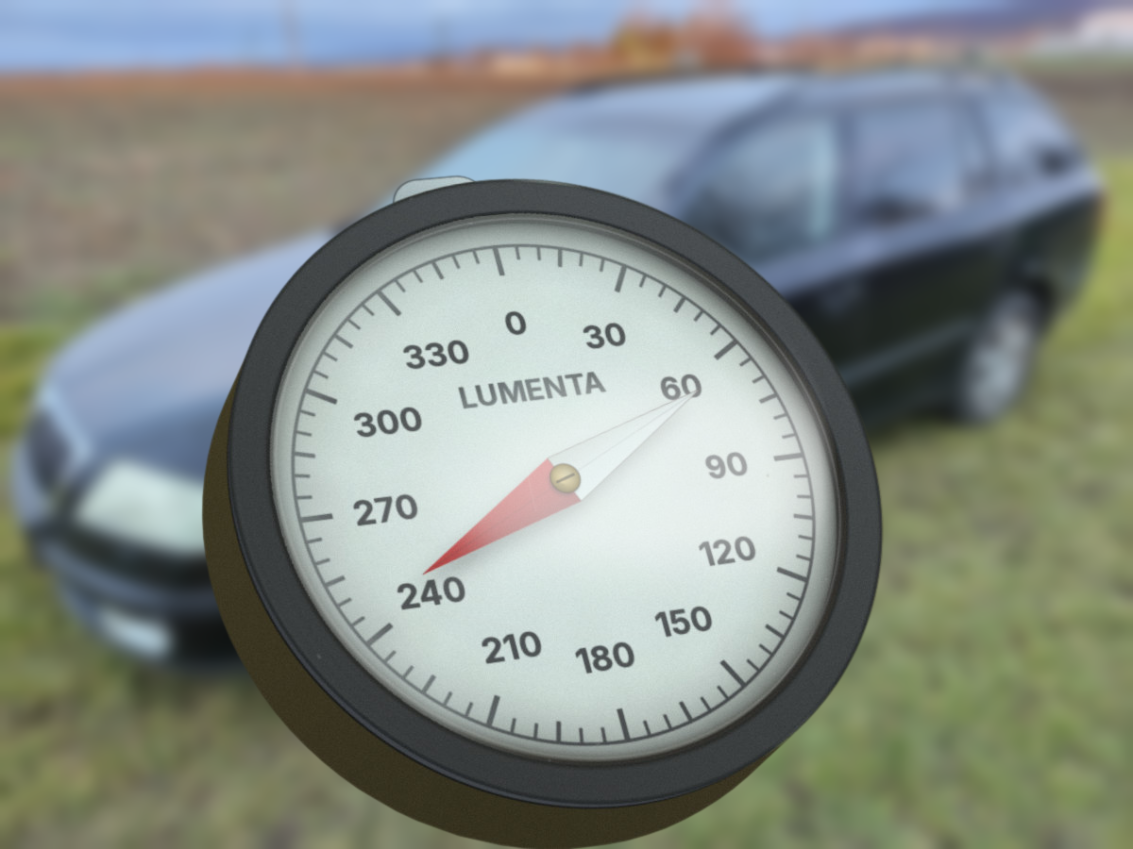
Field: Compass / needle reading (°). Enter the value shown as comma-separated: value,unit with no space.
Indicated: 245,°
